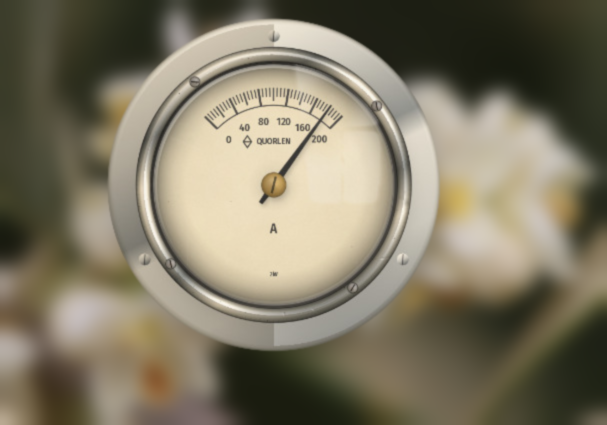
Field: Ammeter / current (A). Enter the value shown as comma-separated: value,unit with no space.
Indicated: 180,A
